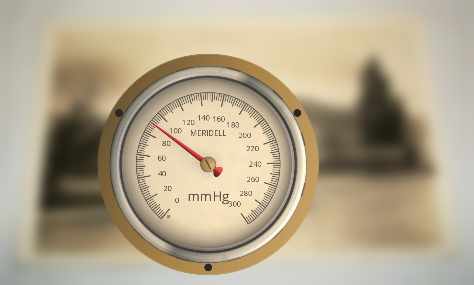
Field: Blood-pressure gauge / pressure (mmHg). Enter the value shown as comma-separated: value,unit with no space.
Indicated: 90,mmHg
